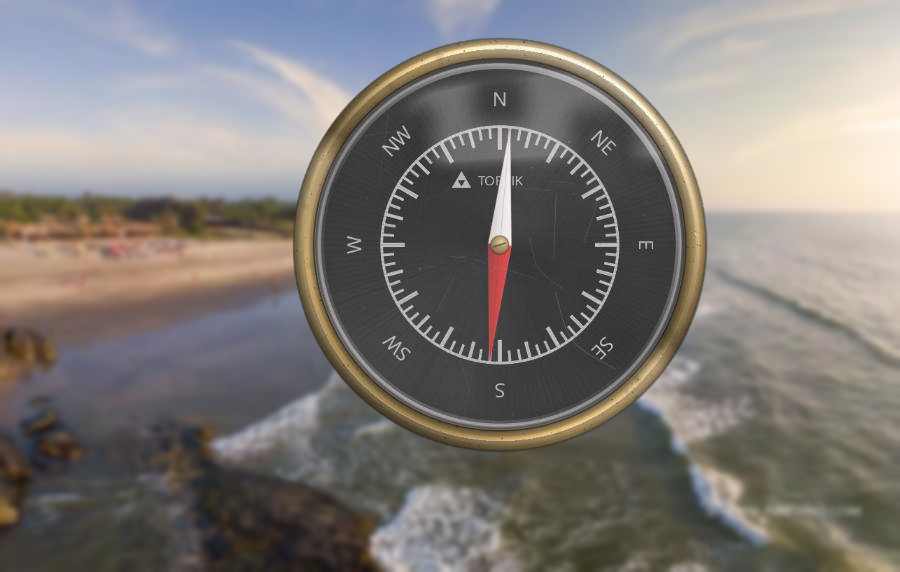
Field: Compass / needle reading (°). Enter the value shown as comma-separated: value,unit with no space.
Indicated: 185,°
